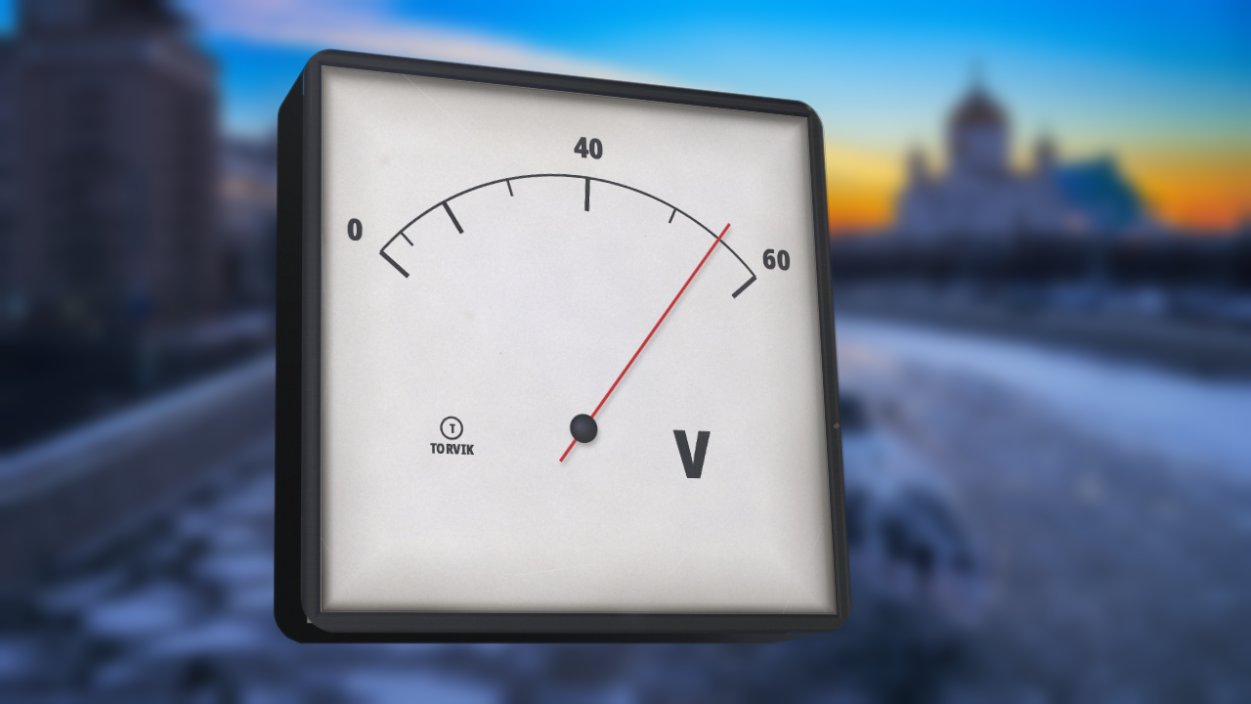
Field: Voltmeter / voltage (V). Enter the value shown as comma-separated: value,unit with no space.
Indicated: 55,V
